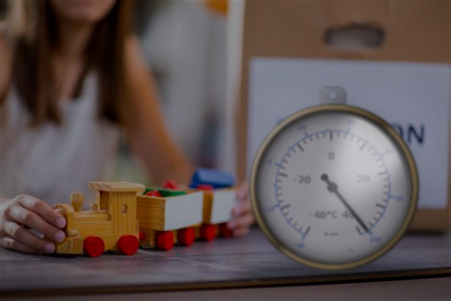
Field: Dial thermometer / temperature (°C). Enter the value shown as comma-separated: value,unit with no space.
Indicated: 38,°C
